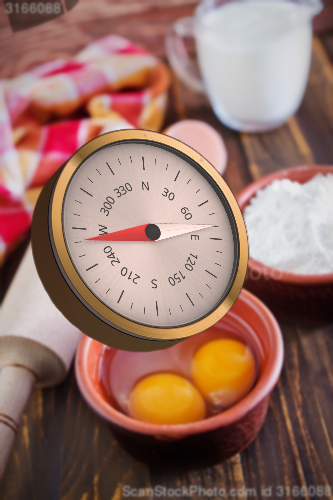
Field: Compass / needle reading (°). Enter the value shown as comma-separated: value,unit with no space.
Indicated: 260,°
